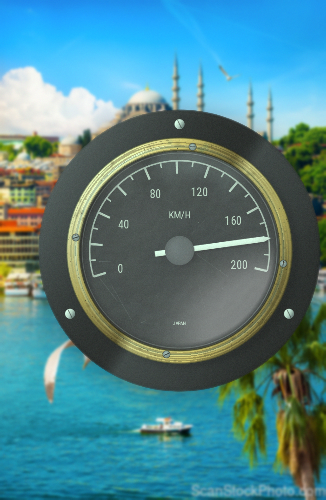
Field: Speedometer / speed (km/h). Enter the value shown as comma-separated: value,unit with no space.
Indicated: 180,km/h
